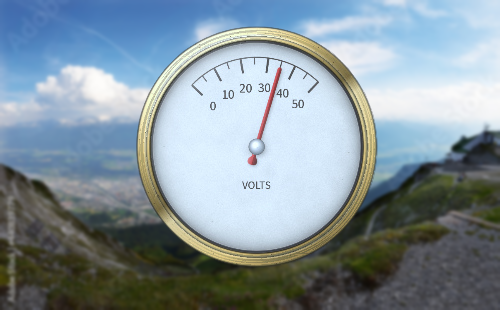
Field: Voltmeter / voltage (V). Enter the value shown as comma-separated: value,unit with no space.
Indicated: 35,V
